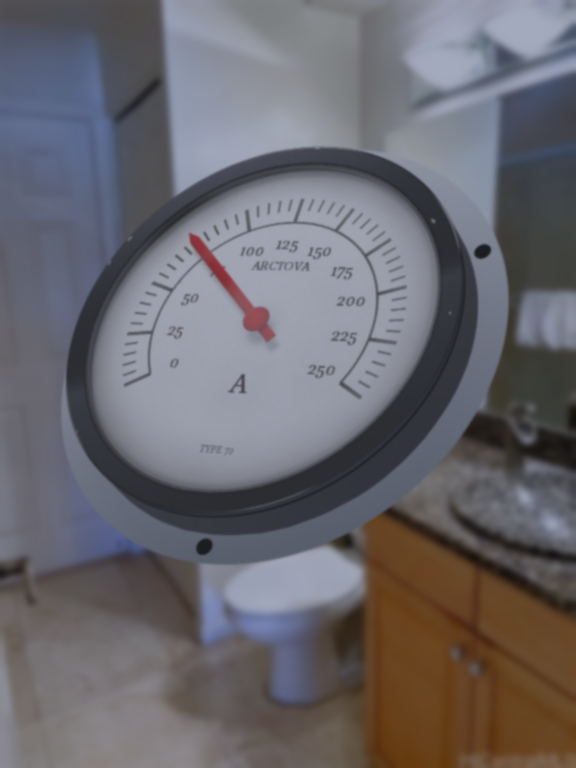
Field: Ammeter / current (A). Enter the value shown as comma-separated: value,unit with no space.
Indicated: 75,A
